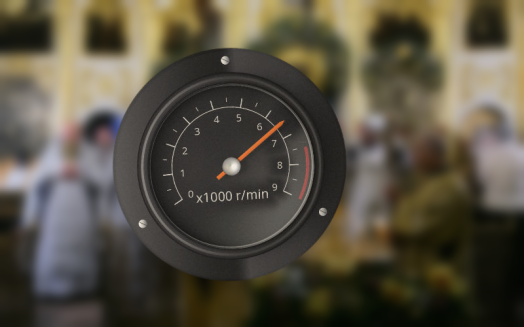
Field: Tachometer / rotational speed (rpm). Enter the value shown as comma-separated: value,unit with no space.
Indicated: 6500,rpm
